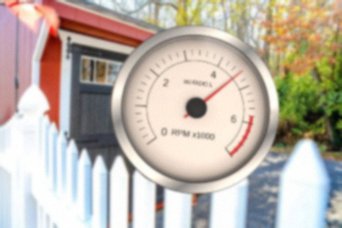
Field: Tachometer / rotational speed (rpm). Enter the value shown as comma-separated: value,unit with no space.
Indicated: 4600,rpm
